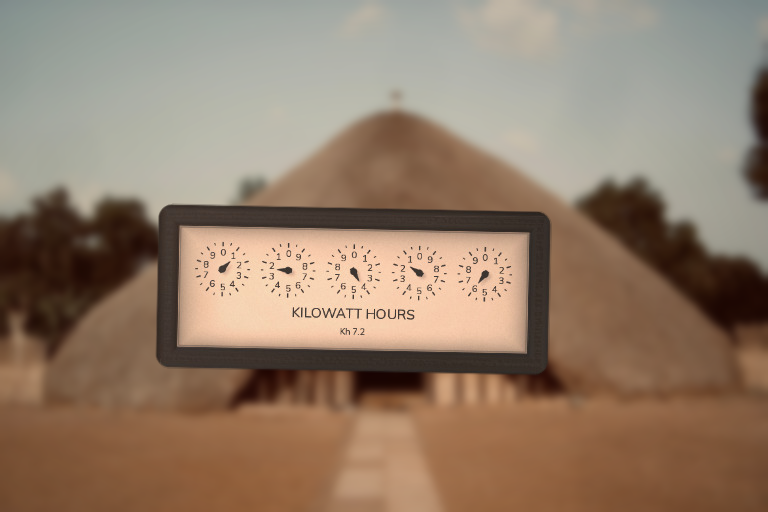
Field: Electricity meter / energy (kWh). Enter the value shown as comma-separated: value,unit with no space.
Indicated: 12416,kWh
